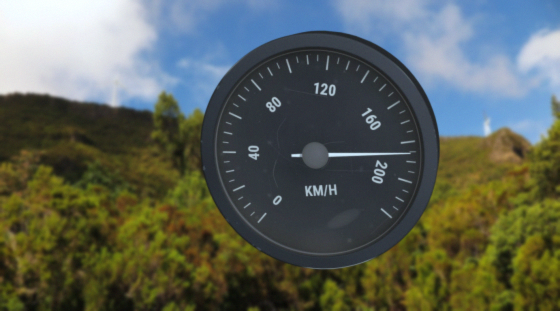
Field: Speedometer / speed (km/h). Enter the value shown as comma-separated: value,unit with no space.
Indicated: 185,km/h
